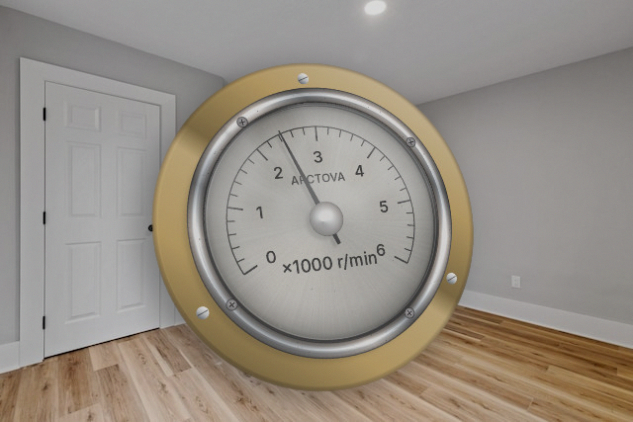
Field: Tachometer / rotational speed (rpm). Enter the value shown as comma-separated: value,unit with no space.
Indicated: 2400,rpm
